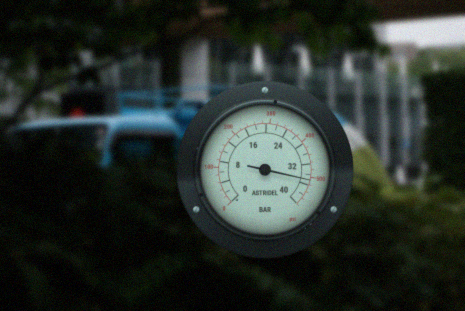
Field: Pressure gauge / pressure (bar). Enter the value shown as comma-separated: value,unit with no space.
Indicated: 35,bar
